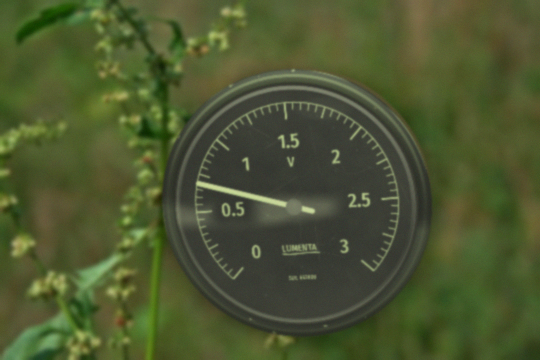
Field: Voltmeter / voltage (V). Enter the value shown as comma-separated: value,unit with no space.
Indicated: 0.7,V
